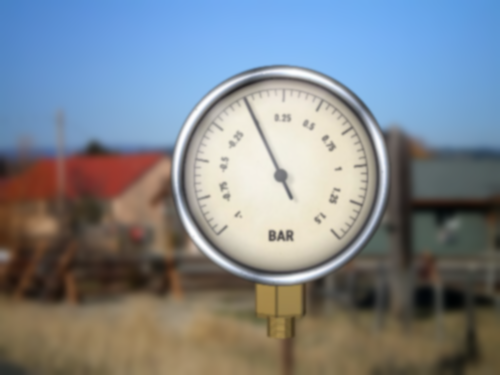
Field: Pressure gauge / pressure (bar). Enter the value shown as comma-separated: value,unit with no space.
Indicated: 0,bar
